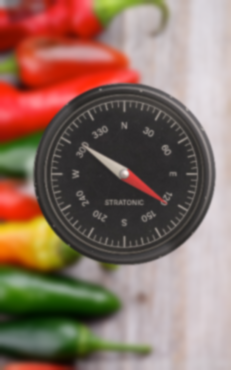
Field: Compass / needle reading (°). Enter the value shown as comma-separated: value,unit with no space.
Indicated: 125,°
